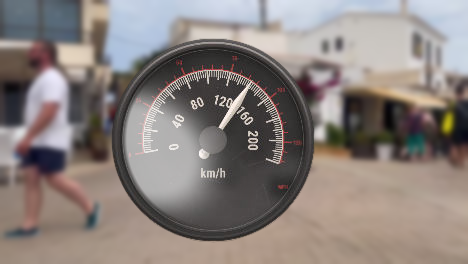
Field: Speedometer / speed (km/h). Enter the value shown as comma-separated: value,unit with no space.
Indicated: 140,km/h
